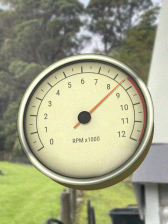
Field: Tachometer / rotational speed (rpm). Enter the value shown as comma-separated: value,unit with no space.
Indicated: 8500,rpm
